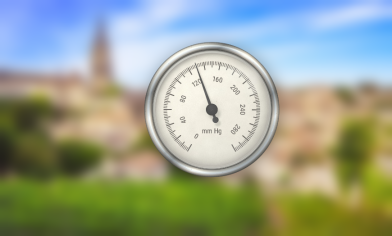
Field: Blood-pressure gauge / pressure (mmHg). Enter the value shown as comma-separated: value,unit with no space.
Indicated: 130,mmHg
